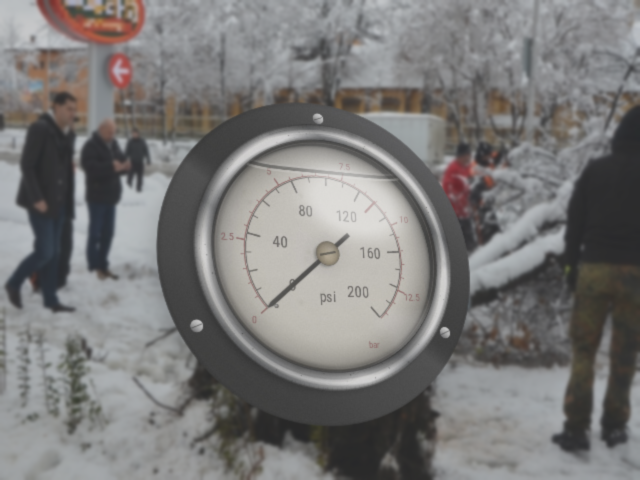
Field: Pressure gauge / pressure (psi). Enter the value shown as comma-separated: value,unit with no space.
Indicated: 0,psi
